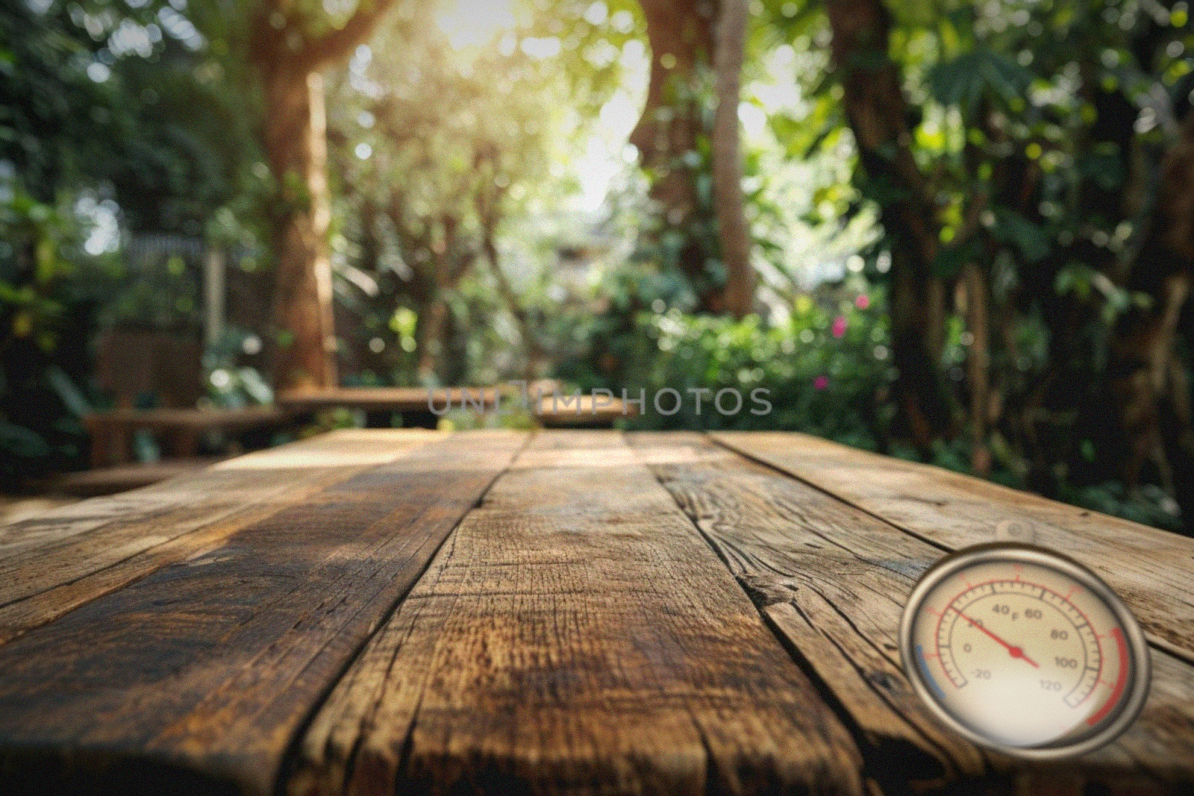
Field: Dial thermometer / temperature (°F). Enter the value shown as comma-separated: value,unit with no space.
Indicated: 20,°F
